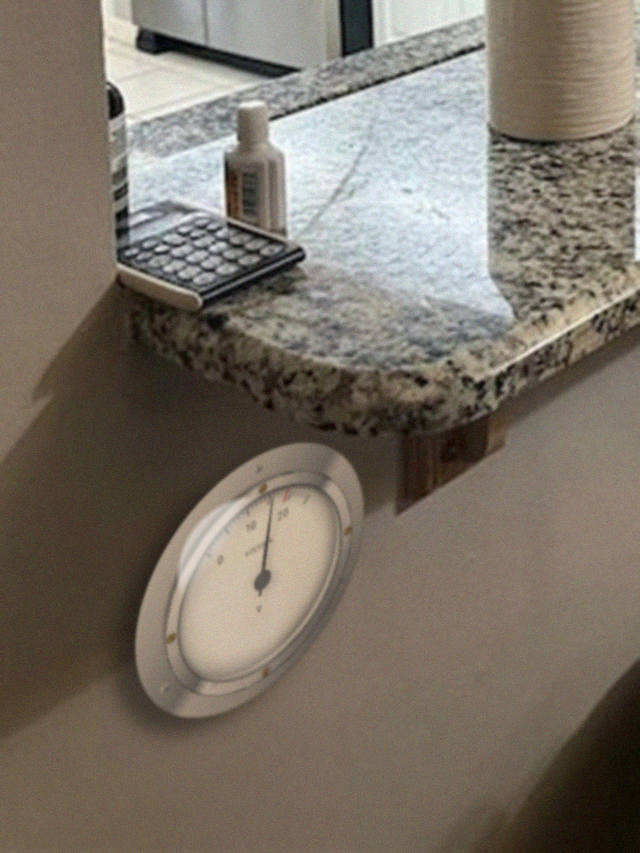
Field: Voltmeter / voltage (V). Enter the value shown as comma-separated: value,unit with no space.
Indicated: 15,V
